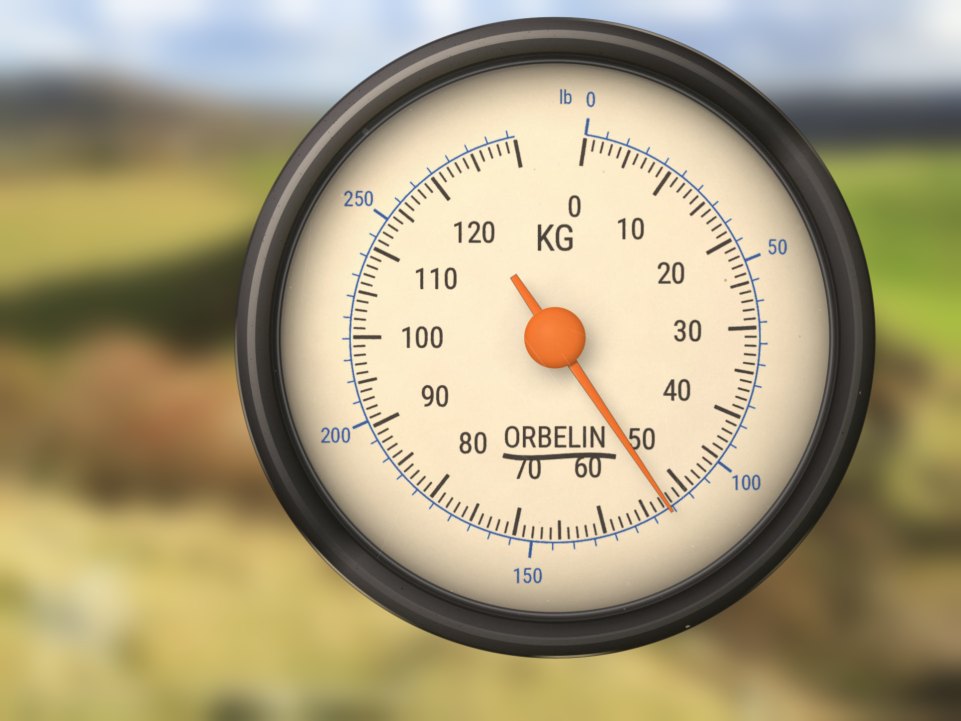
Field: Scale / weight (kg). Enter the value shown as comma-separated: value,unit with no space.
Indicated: 52.5,kg
